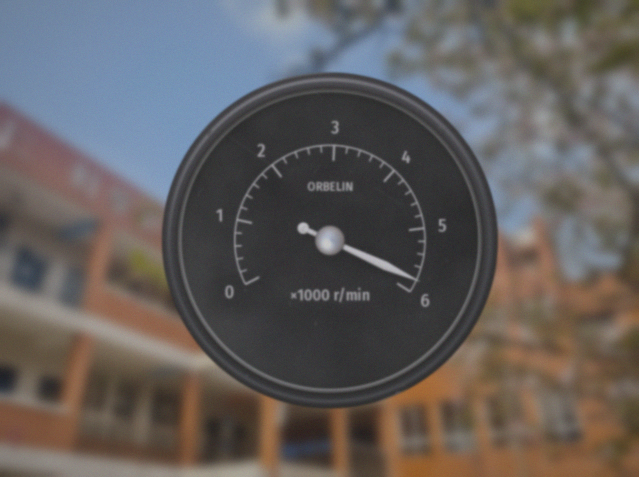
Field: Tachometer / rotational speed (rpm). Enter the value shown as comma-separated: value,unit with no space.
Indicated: 5800,rpm
